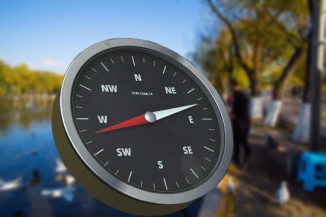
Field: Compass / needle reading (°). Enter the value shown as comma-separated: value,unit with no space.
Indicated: 255,°
